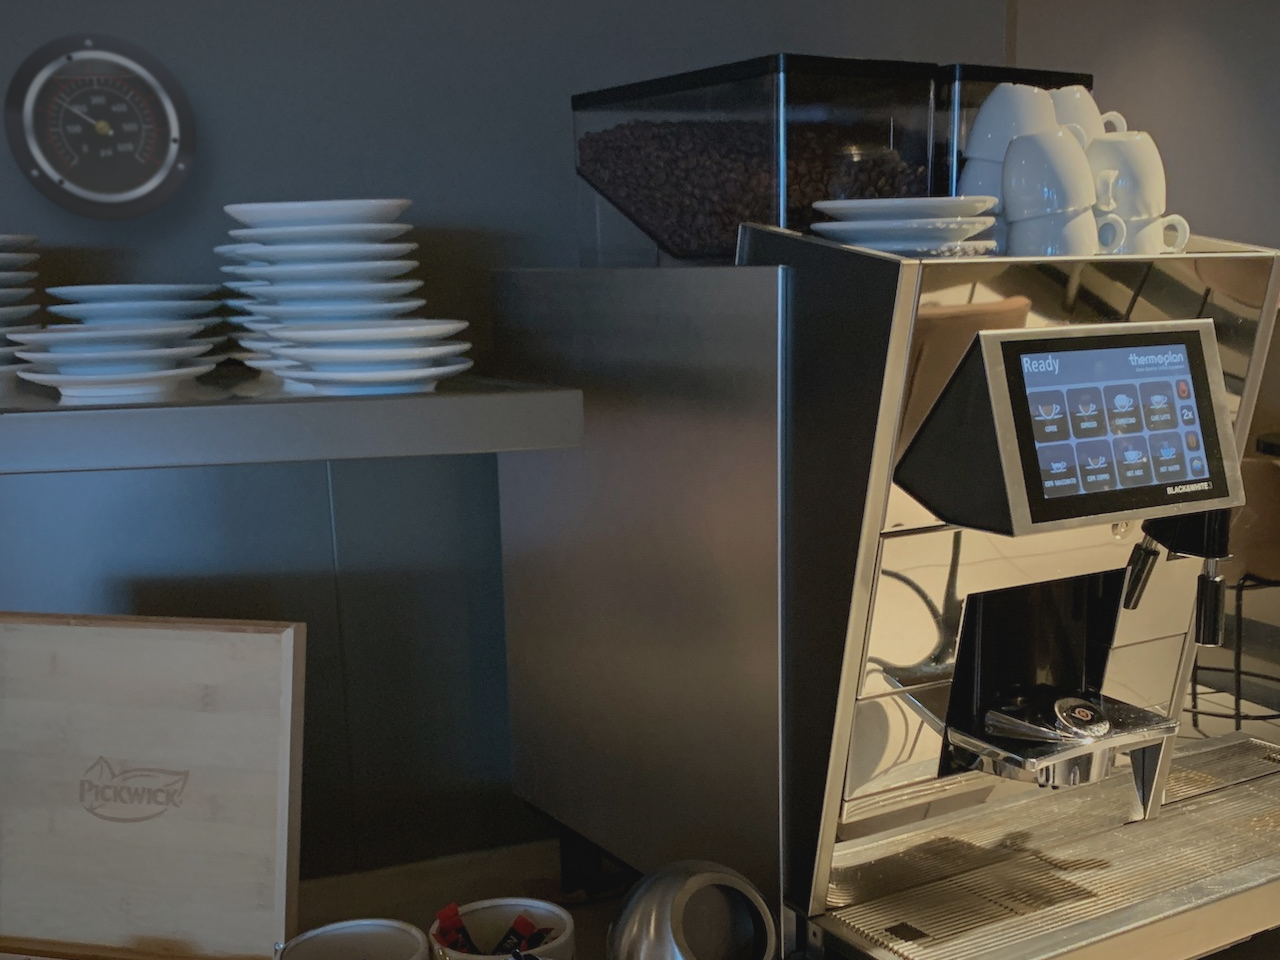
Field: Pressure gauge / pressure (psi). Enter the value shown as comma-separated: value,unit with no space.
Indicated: 180,psi
